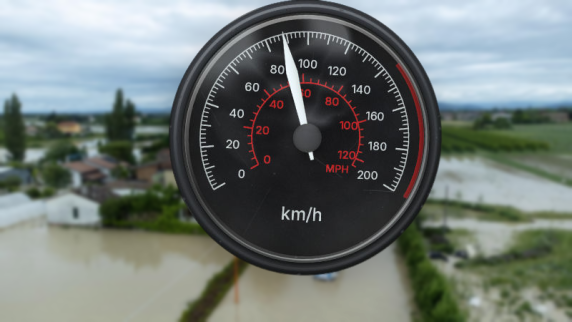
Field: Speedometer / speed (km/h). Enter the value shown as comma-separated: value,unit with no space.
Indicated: 88,km/h
